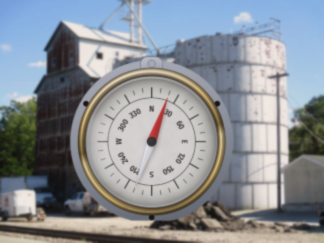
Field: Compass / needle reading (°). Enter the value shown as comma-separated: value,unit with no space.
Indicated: 20,°
